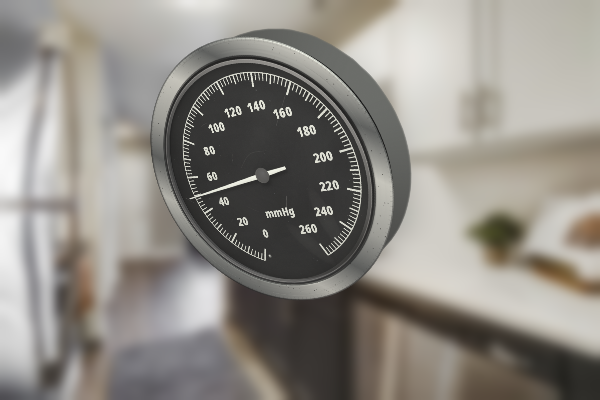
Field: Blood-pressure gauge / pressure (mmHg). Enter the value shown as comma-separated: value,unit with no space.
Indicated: 50,mmHg
